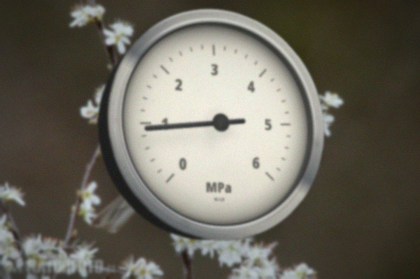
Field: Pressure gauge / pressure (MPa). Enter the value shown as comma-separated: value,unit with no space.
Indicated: 0.9,MPa
